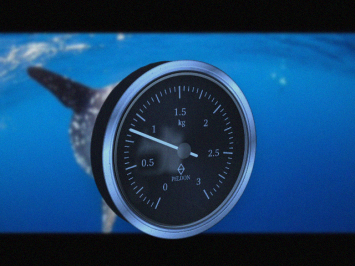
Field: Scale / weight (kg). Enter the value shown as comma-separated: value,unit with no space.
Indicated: 0.85,kg
